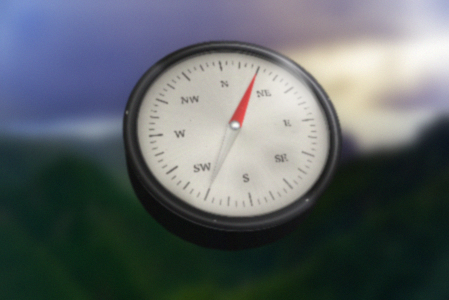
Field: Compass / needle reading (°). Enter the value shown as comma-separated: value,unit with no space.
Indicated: 30,°
